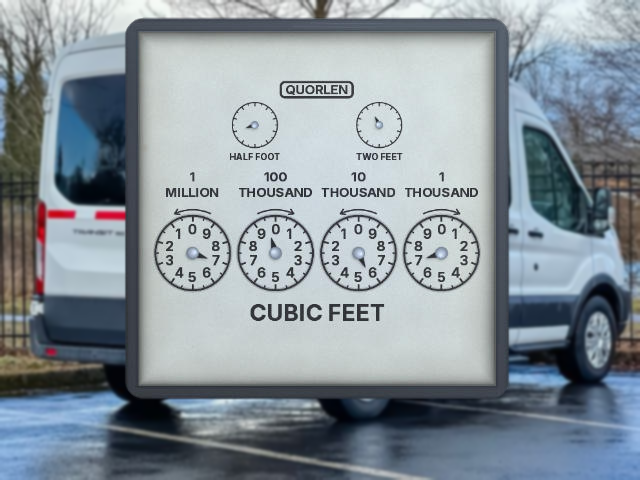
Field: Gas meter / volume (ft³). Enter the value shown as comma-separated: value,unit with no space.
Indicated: 695700,ft³
